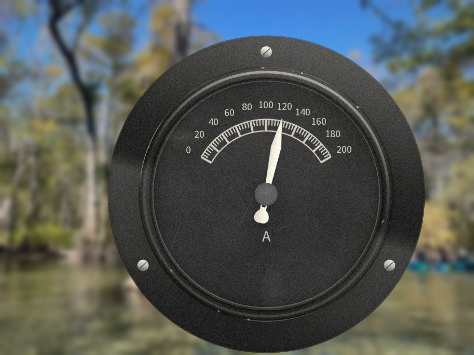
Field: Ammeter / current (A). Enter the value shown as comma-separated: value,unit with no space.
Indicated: 120,A
